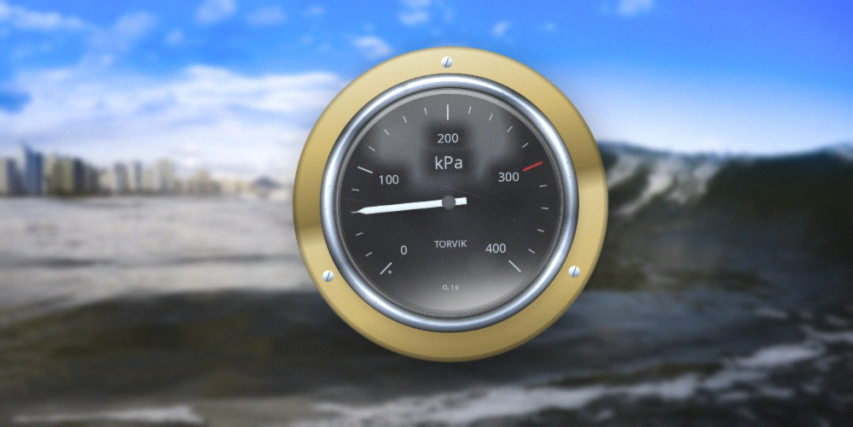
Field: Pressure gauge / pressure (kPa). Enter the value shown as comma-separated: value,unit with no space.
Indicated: 60,kPa
